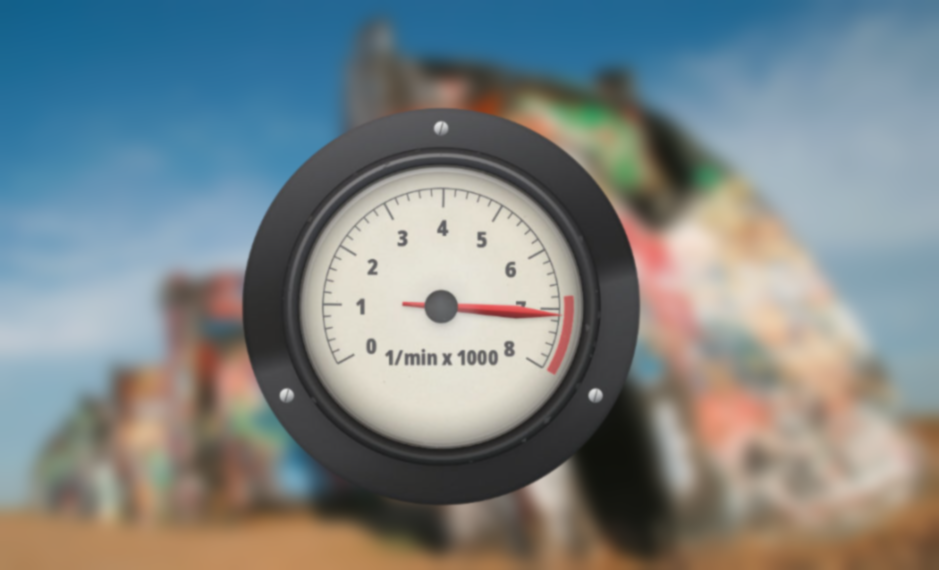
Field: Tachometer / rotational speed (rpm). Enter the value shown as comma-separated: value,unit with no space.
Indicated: 7100,rpm
